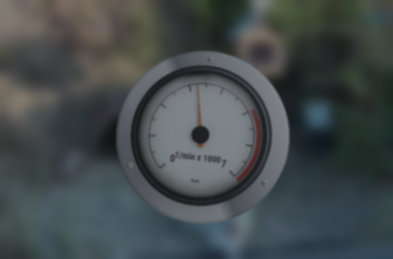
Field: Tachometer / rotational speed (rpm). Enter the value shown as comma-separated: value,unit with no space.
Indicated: 3250,rpm
